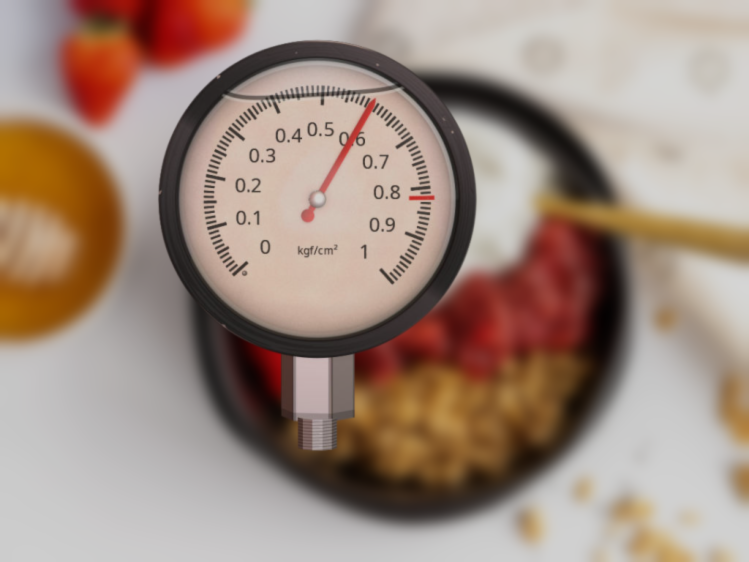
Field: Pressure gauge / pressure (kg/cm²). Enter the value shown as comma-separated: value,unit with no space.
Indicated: 0.6,kg/cm²
